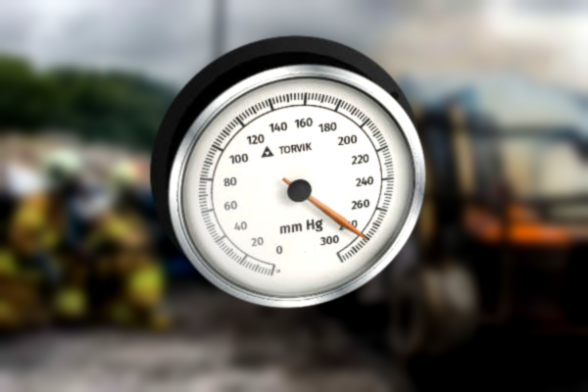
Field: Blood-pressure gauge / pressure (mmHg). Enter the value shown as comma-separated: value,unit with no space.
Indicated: 280,mmHg
